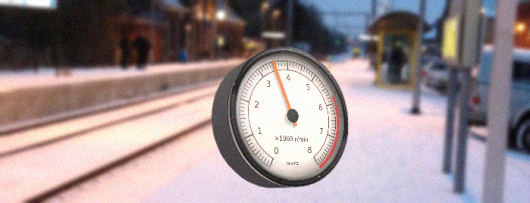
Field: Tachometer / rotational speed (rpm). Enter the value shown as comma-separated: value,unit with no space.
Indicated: 3500,rpm
